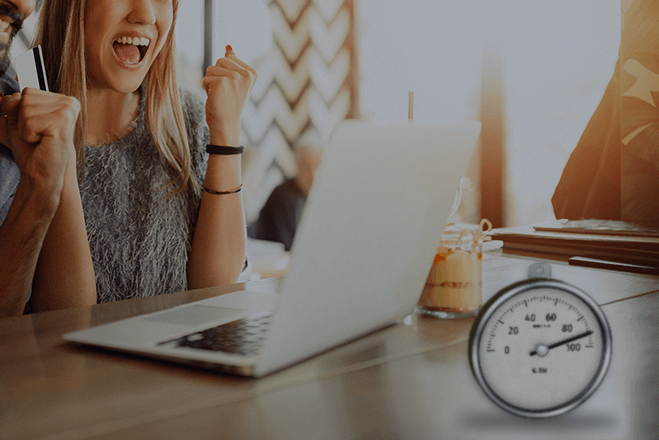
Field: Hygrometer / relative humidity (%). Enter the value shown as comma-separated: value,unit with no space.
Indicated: 90,%
